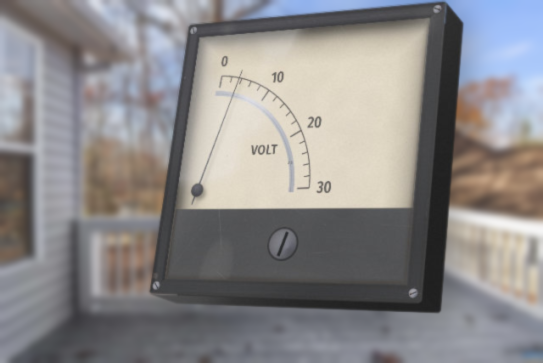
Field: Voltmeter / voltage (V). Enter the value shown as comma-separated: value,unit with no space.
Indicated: 4,V
